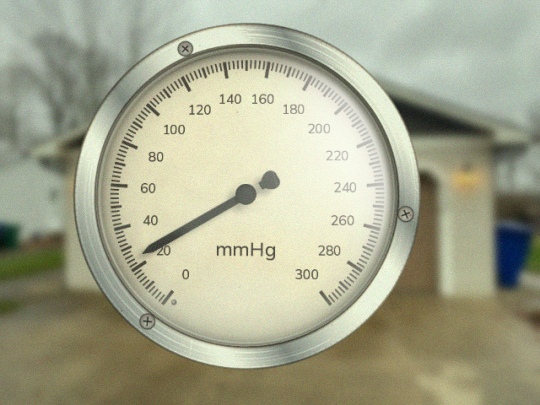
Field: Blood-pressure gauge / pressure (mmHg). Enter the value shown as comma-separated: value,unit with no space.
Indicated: 24,mmHg
